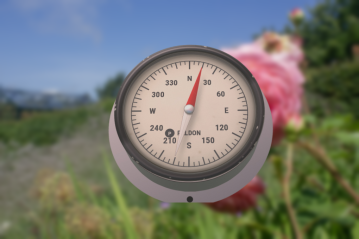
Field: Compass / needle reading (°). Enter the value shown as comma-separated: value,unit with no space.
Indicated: 15,°
